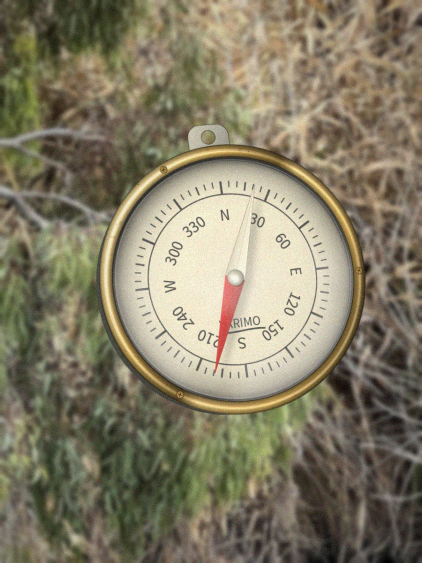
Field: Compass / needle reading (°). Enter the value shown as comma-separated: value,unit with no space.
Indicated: 200,°
